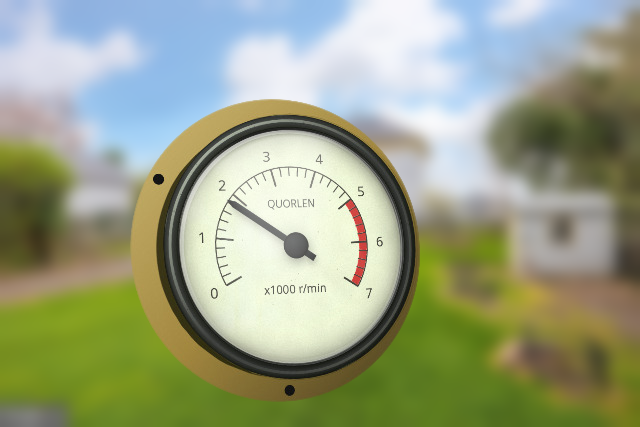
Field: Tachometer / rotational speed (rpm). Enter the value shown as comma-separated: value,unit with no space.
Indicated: 1800,rpm
